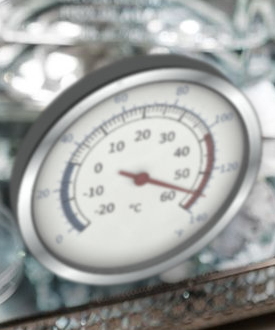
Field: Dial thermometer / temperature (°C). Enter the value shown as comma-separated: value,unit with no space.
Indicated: 55,°C
